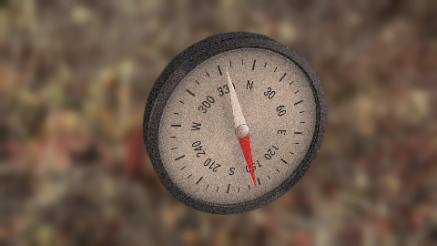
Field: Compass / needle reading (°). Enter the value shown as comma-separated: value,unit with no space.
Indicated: 155,°
